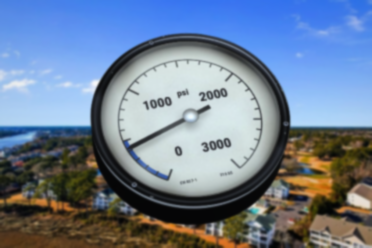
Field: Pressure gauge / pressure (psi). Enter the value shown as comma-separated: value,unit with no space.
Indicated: 400,psi
